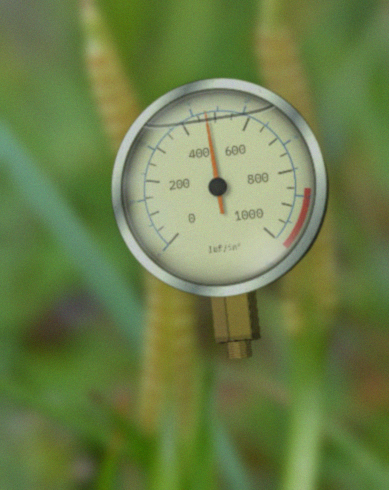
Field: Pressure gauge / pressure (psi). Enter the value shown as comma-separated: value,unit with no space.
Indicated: 475,psi
